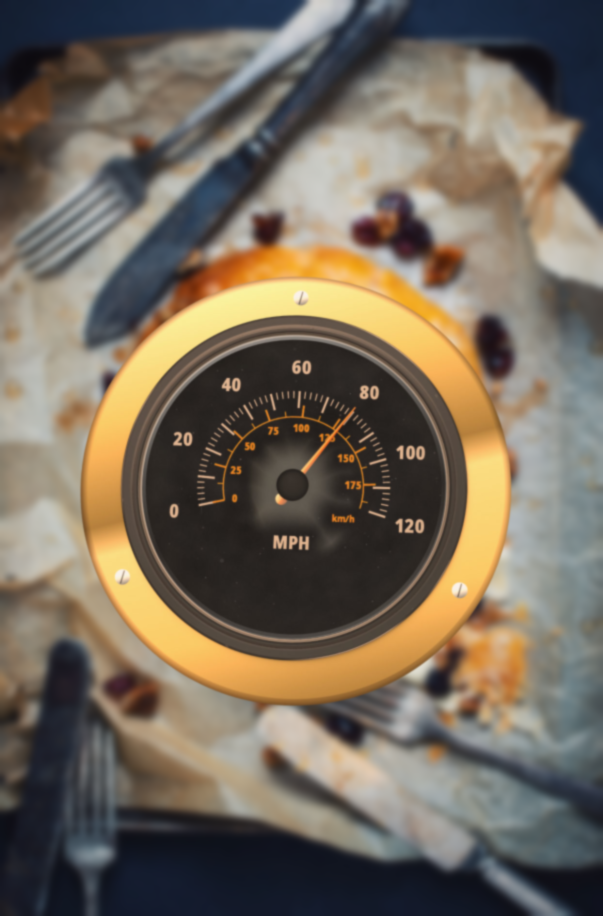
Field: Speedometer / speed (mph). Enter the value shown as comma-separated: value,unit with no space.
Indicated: 80,mph
